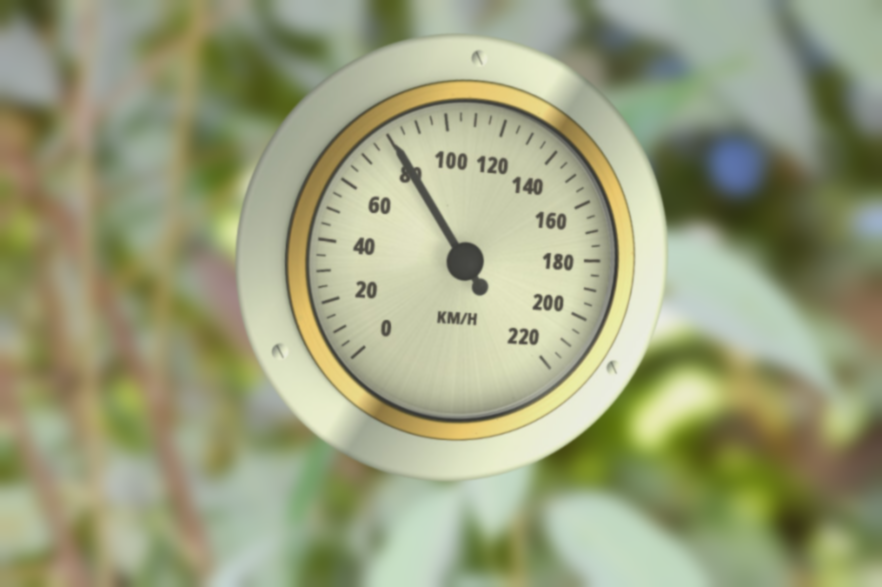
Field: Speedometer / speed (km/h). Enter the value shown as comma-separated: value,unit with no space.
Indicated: 80,km/h
